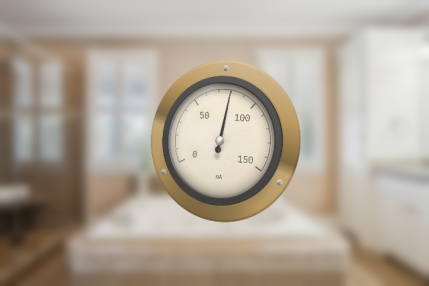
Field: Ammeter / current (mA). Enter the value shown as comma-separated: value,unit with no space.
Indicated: 80,mA
